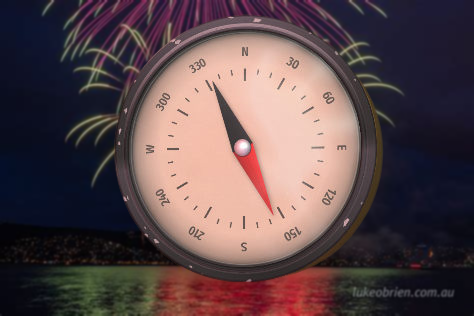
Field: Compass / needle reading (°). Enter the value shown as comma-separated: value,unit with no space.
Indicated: 155,°
